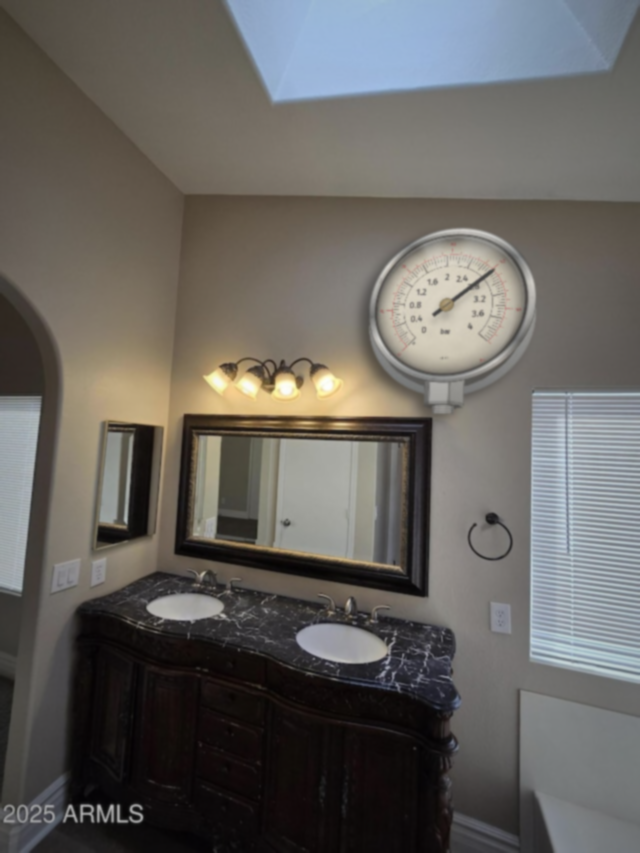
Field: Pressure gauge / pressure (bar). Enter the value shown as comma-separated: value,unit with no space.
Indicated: 2.8,bar
